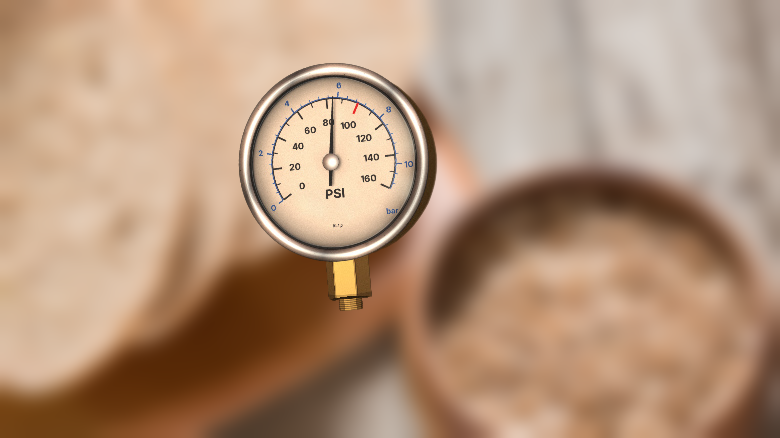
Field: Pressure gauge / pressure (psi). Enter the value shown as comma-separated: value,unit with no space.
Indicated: 85,psi
